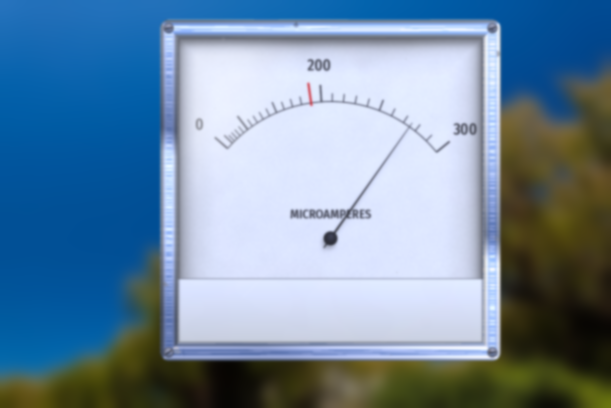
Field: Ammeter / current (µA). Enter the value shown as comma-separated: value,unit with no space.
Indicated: 275,µA
